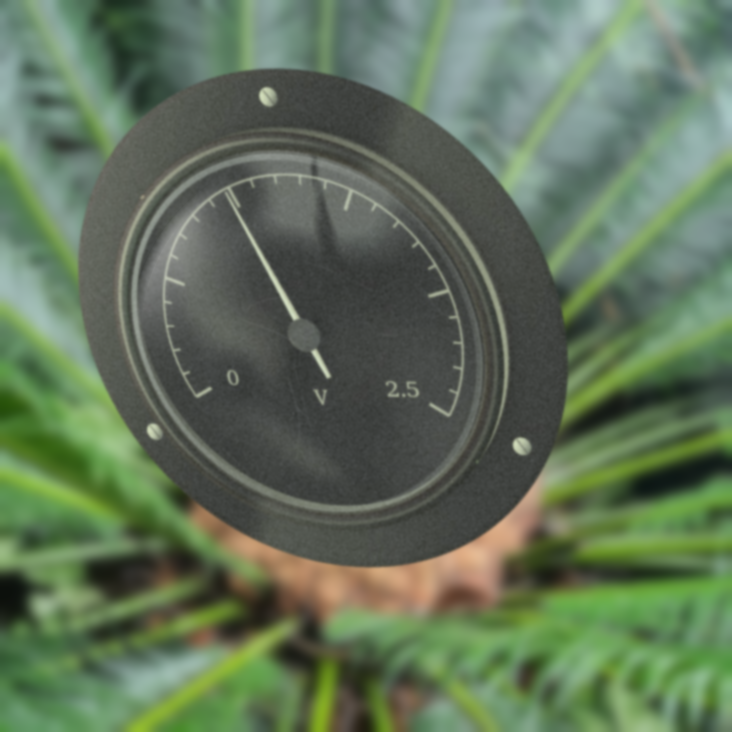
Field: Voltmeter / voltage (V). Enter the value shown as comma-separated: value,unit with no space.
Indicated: 1,V
